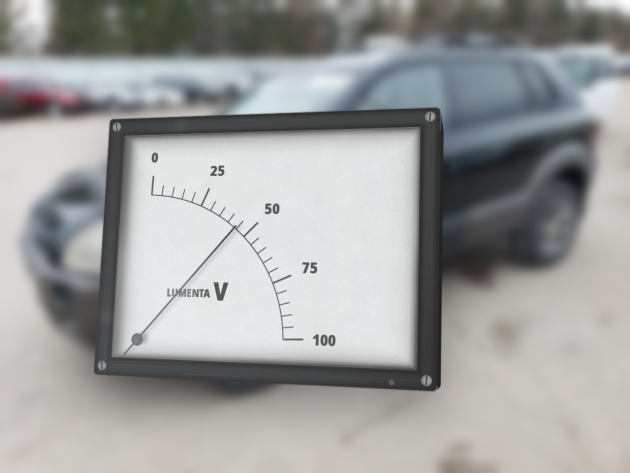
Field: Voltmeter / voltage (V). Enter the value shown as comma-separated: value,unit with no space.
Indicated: 45,V
